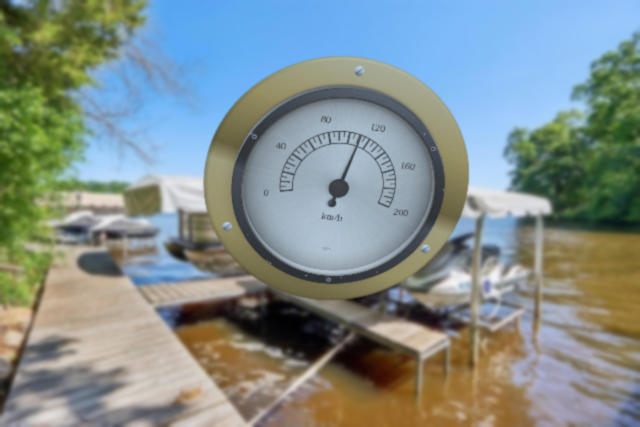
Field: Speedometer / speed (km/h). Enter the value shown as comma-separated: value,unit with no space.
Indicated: 110,km/h
